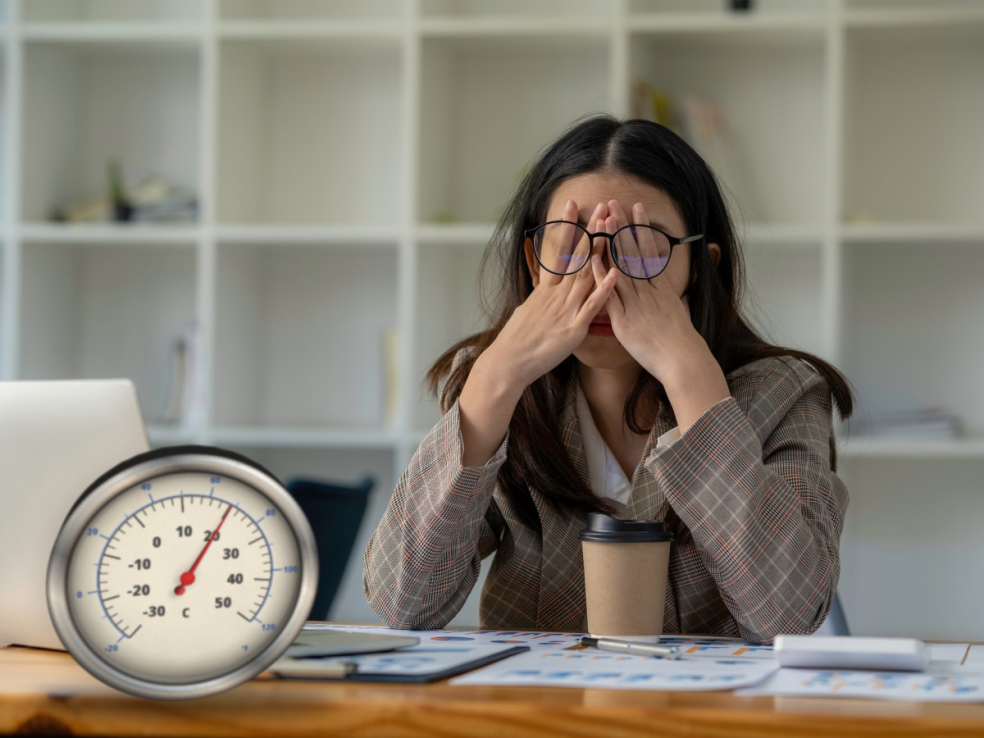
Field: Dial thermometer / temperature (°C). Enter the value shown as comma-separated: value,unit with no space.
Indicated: 20,°C
